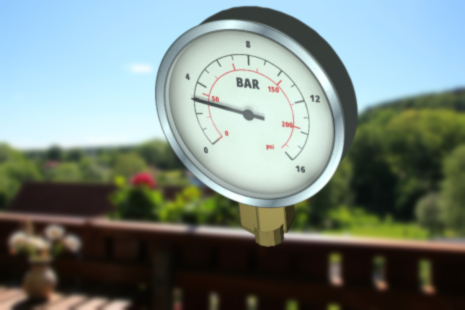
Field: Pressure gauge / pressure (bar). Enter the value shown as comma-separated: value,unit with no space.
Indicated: 3,bar
